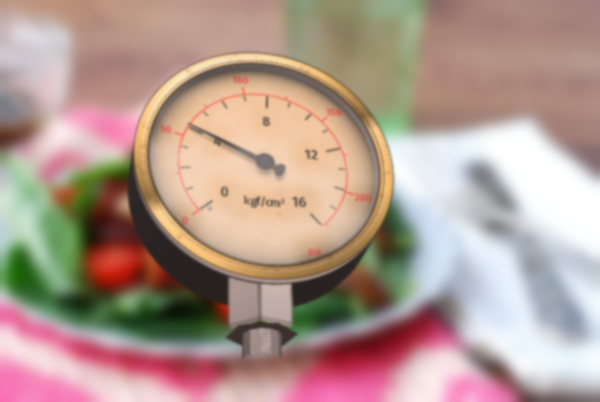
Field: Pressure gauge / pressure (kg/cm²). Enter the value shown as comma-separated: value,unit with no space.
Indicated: 4,kg/cm²
